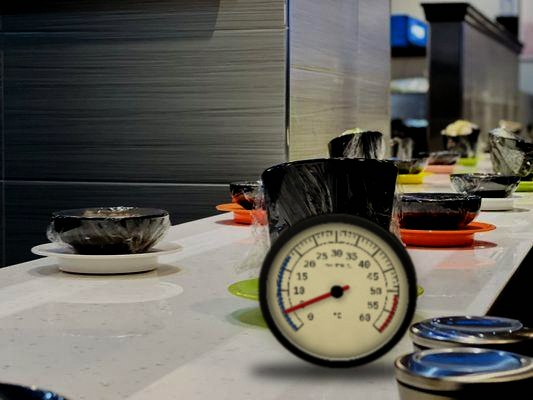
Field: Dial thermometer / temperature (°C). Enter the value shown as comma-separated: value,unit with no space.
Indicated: 5,°C
